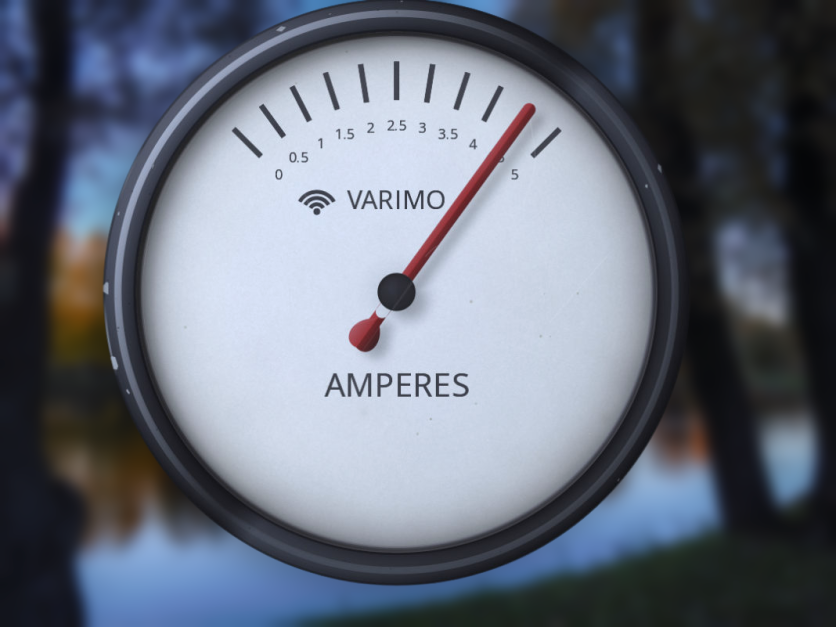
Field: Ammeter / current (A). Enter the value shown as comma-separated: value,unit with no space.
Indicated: 4.5,A
